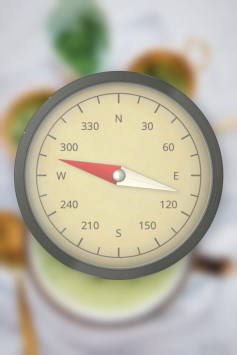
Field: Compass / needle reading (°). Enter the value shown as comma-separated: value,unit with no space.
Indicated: 285,°
